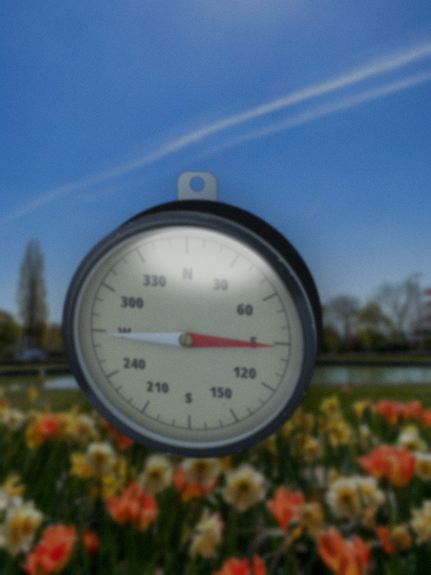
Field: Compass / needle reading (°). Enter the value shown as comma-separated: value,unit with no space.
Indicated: 90,°
